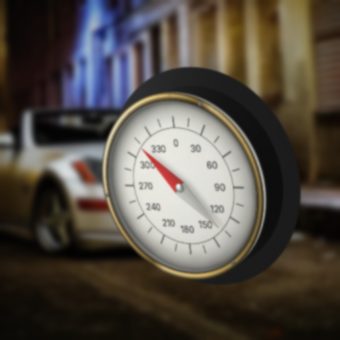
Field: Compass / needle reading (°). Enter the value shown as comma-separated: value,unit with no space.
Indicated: 315,°
